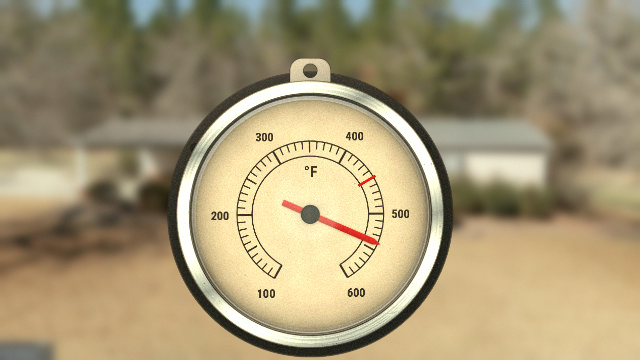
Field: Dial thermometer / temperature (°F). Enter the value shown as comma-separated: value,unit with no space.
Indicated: 540,°F
